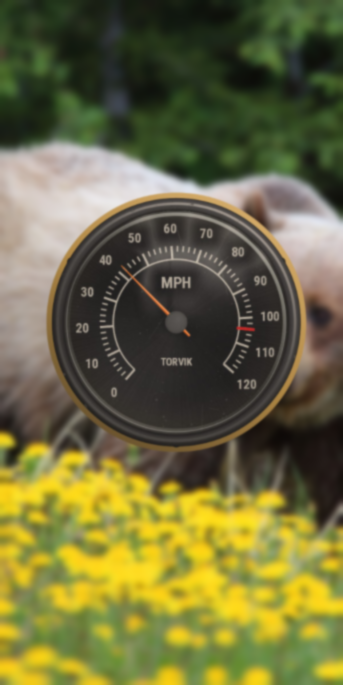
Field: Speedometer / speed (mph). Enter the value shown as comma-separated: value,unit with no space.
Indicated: 42,mph
